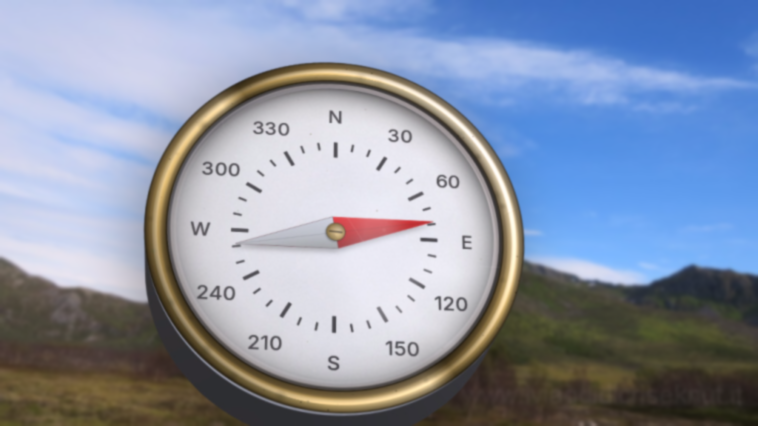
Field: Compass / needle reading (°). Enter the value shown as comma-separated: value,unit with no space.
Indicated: 80,°
